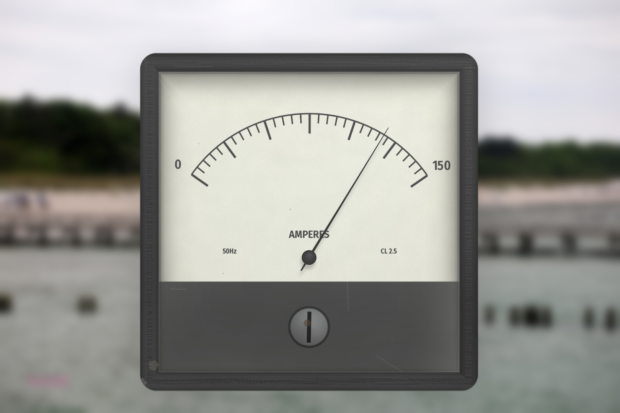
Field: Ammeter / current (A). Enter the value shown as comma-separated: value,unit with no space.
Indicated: 117.5,A
